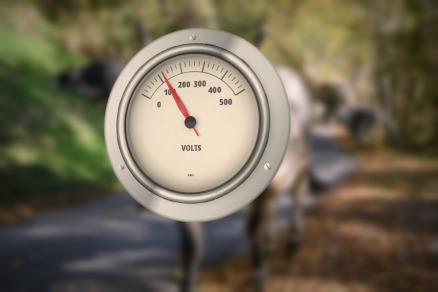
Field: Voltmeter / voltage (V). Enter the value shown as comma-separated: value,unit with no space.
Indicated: 120,V
